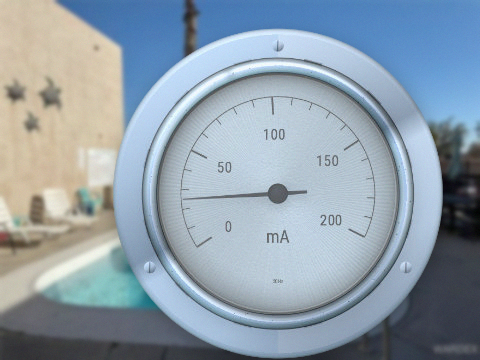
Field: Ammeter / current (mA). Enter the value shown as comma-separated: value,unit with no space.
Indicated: 25,mA
